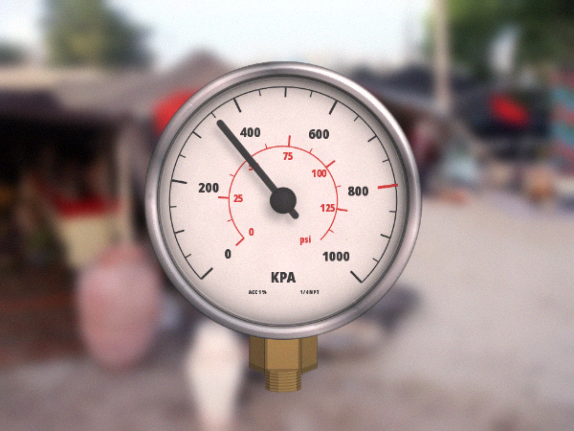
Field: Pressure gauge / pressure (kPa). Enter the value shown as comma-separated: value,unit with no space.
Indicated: 350,kPa
